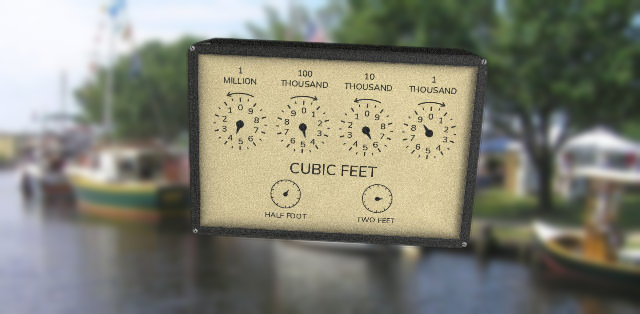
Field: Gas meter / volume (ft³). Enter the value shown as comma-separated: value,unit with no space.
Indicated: 445900,ft³
